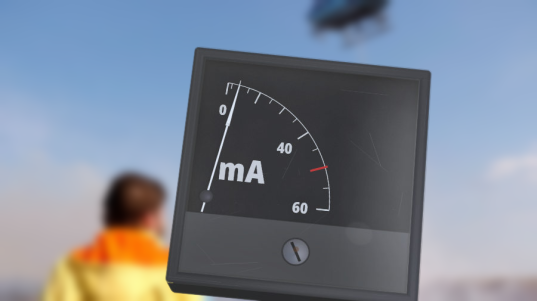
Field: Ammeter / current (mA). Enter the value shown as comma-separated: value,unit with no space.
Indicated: 10,mA
